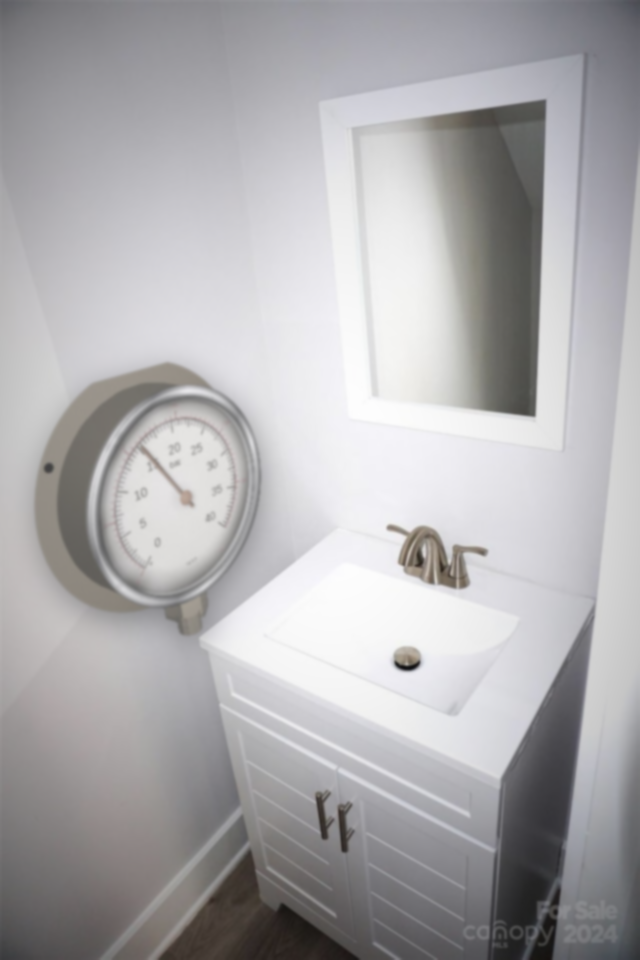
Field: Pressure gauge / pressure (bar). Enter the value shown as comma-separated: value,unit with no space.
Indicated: 15,bar
